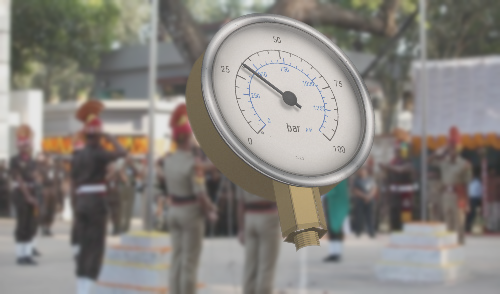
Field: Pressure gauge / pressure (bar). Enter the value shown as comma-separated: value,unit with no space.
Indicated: 30,bar
